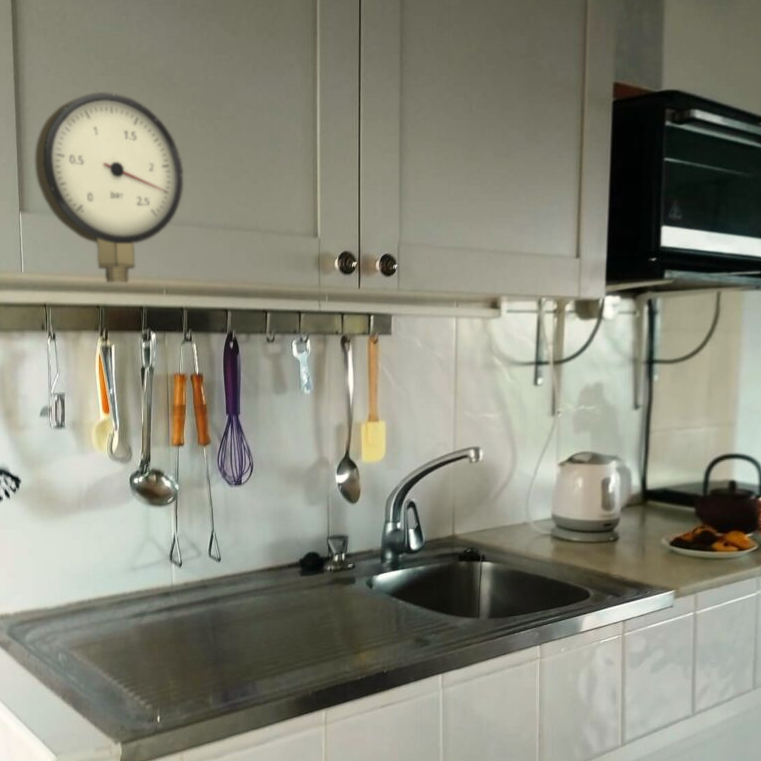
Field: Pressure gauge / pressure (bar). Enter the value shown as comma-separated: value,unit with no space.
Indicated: 2.25,bar
